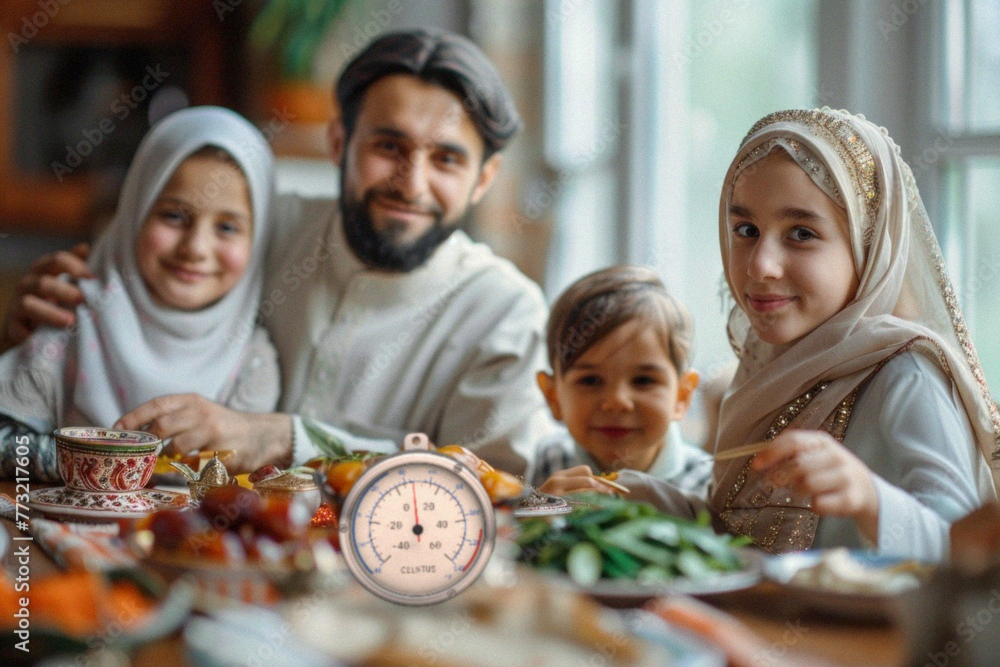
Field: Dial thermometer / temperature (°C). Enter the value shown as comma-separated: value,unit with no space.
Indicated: 8,°C
